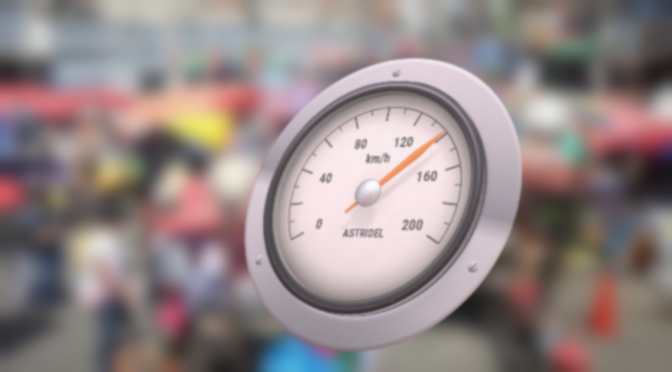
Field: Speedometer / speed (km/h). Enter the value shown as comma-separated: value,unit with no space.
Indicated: 140,km/h
